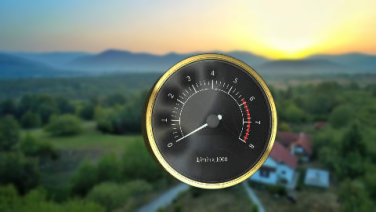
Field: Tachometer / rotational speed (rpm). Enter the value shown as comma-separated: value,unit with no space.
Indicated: 0,rpm
